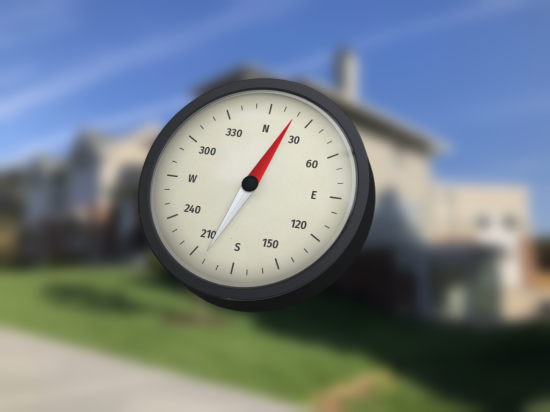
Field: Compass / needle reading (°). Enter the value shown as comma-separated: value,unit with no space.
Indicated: 20,°
